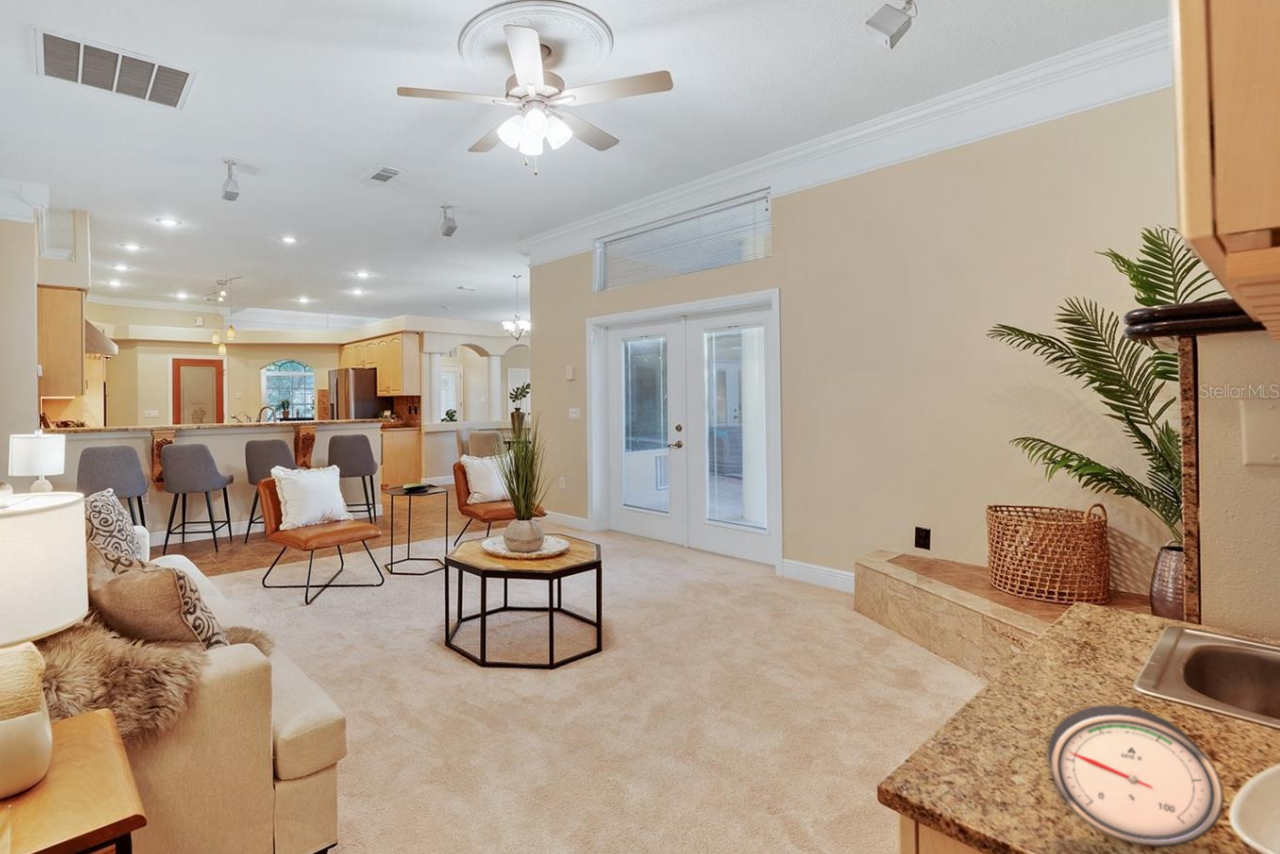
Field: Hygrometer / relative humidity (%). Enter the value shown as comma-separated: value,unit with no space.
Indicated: 24,%
